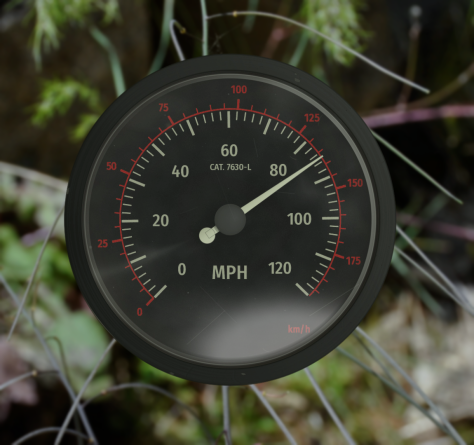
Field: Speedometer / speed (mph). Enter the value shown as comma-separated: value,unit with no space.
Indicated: 85,mph
